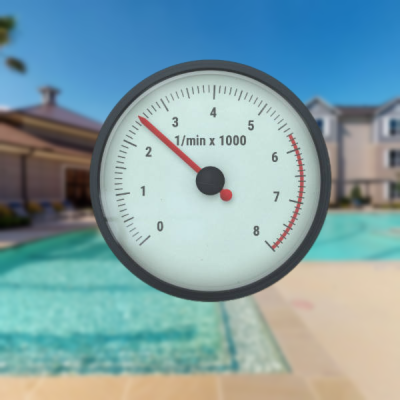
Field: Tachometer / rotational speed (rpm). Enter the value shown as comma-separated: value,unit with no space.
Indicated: 2500,rpm
